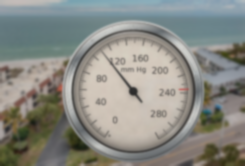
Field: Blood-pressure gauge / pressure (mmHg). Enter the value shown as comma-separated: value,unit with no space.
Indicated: 110,mmHg
